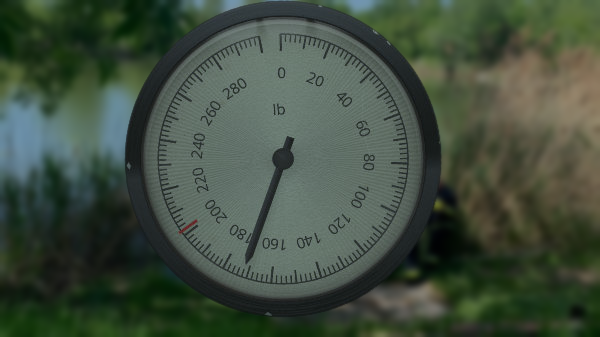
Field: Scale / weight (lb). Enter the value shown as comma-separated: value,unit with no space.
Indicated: 172,lb
